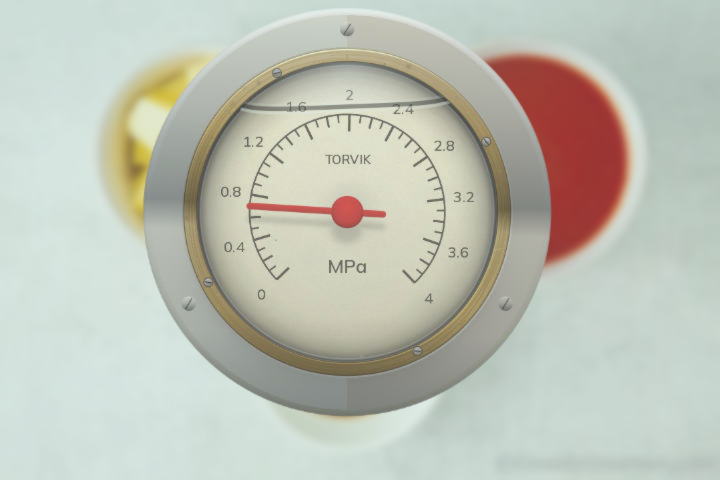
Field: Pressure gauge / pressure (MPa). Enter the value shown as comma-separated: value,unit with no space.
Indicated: 0.7,MPa
